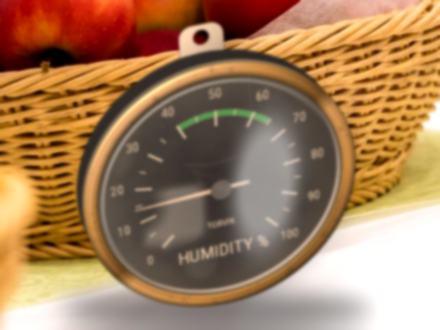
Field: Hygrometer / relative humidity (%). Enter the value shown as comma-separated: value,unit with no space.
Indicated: 15,%
